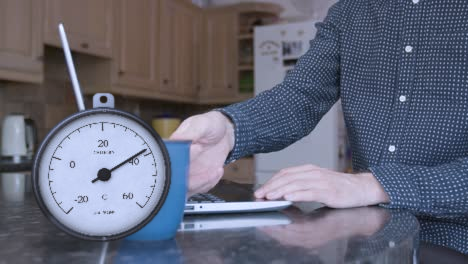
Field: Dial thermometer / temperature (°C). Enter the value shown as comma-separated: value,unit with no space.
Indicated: 38,°C
